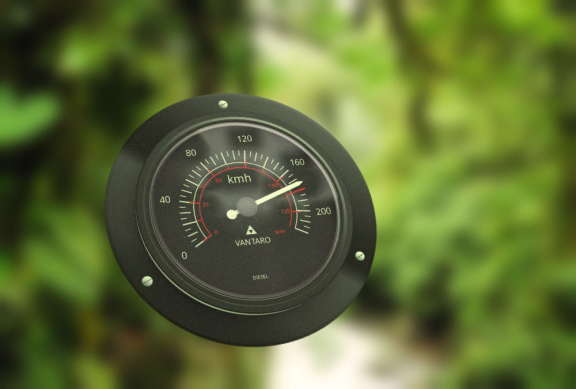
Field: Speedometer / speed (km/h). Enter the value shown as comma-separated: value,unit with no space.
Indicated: 175,km/h
